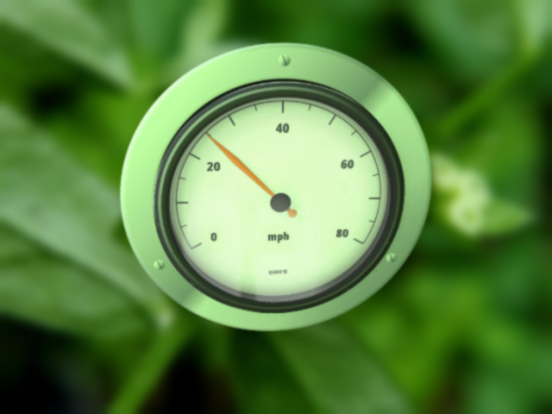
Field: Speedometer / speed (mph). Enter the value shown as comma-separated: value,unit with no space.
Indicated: 25,mph
